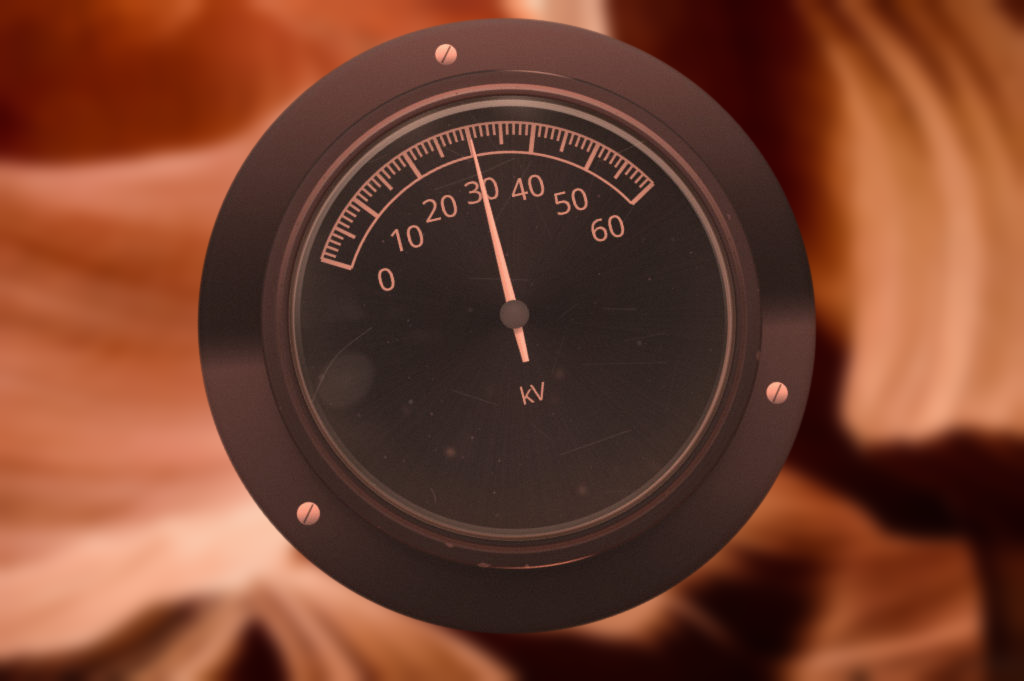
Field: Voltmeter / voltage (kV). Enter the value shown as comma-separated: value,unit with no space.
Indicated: 30,kV
